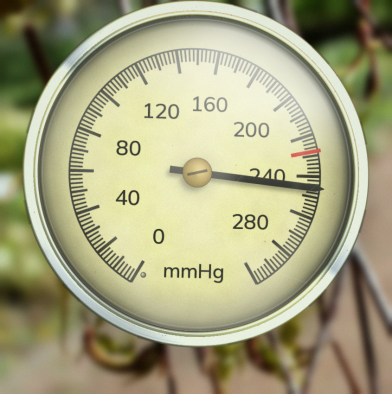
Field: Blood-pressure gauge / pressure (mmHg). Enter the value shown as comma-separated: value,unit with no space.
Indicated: 246,mmHg
